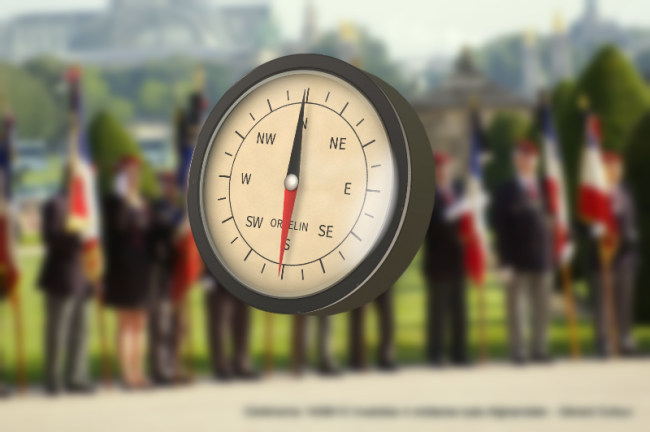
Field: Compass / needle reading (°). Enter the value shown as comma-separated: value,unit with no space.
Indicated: 180,°
